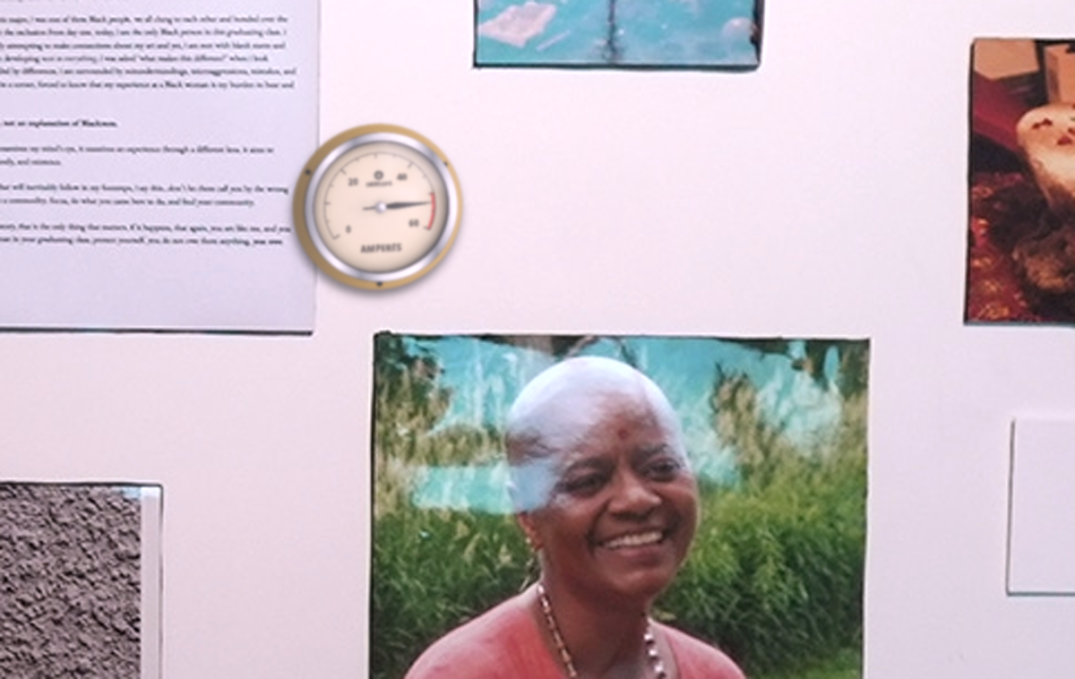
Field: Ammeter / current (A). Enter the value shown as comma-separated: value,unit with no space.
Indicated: 52.5,A
